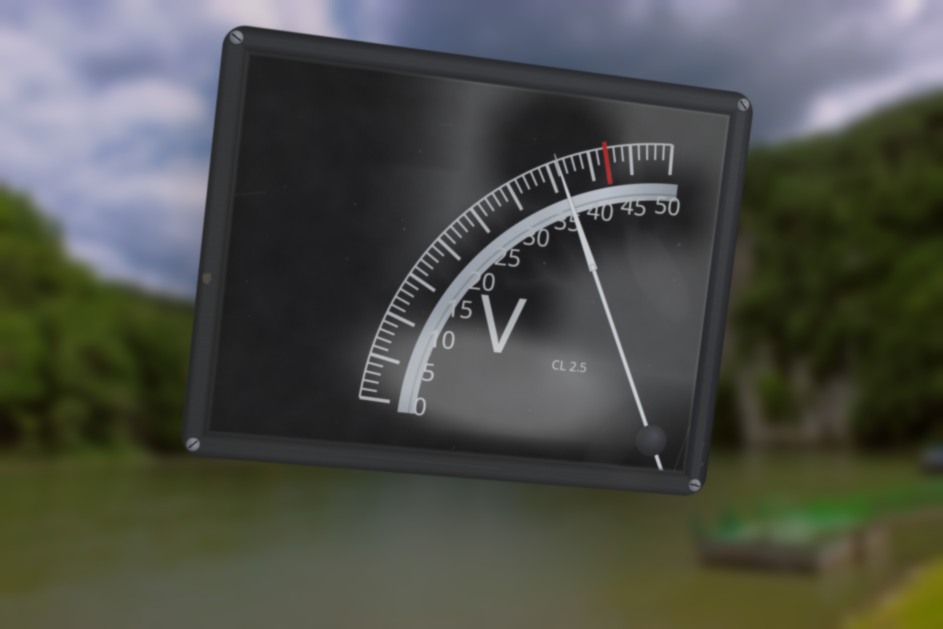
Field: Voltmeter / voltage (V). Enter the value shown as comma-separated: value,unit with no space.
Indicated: 36,V
